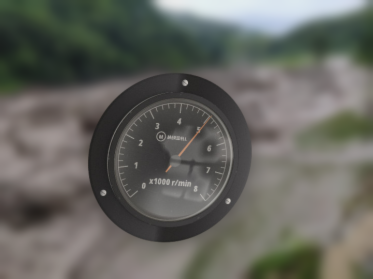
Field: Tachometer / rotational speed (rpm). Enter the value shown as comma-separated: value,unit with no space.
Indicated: 5000,rpm
